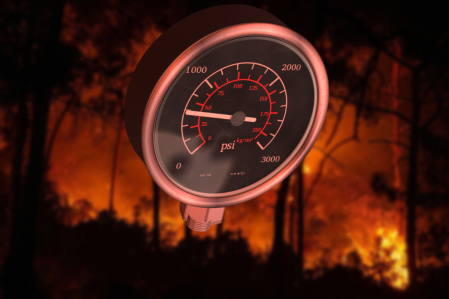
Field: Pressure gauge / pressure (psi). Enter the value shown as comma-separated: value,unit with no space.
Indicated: 600,psi
